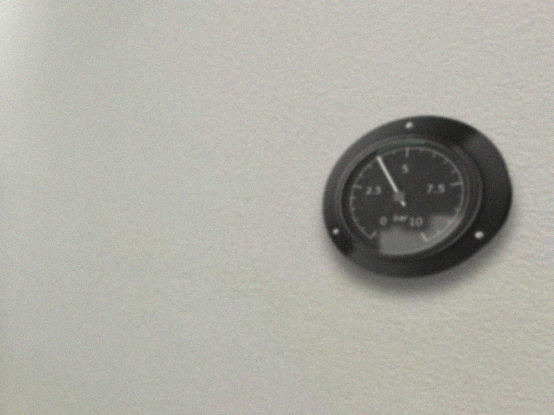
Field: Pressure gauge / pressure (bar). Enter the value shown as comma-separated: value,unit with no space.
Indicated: 4,bar
